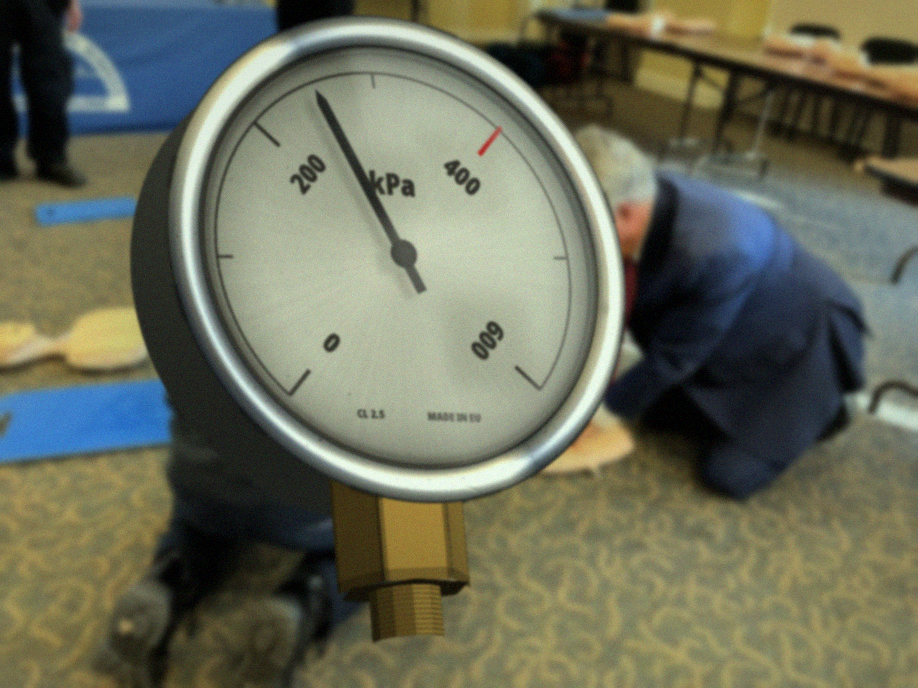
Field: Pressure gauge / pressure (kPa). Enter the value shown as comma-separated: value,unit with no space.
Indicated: 250,kPa
